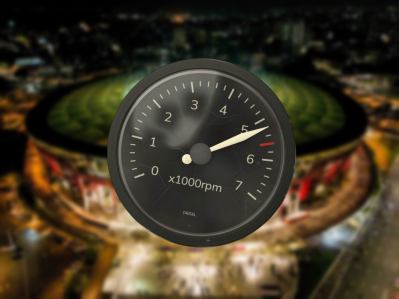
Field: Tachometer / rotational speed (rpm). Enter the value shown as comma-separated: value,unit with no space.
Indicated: 5200,rpm
